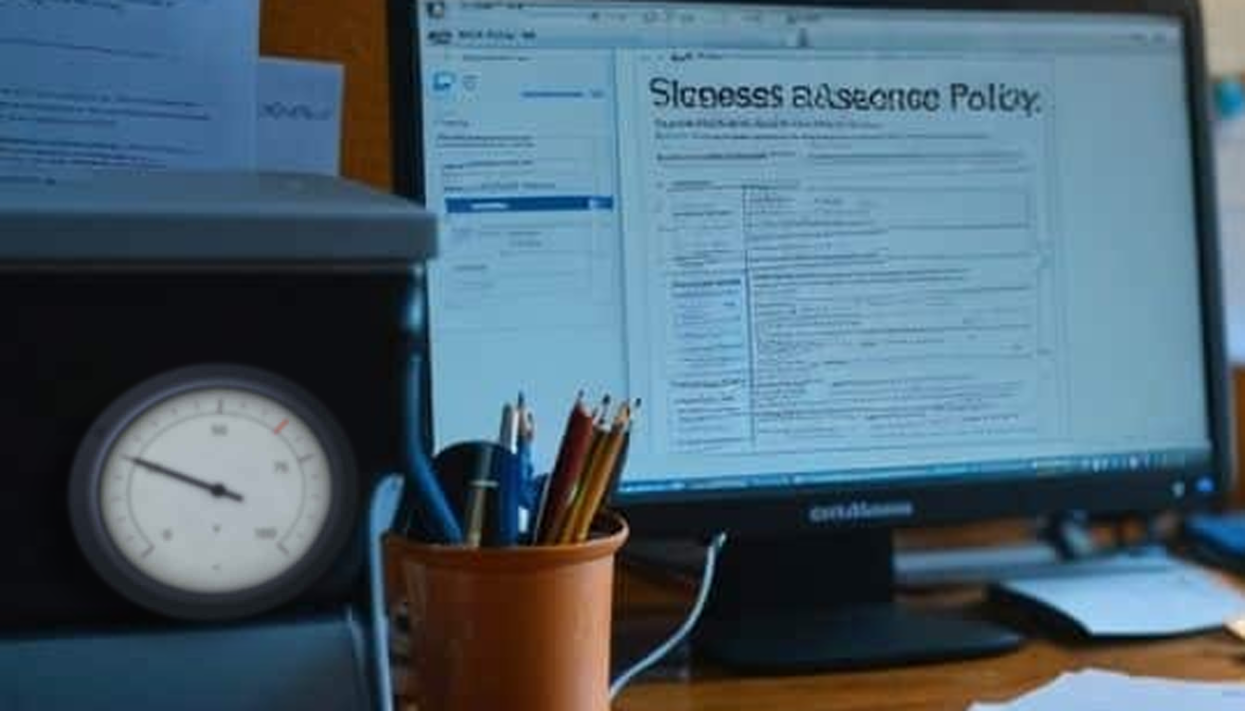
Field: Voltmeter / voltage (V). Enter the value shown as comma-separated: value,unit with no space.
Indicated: 25,V
